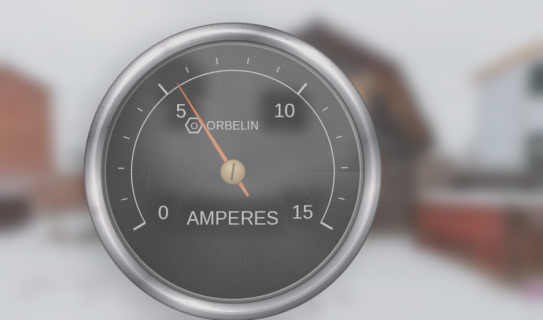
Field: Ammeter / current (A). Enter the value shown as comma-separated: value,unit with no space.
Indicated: 5.5,A
